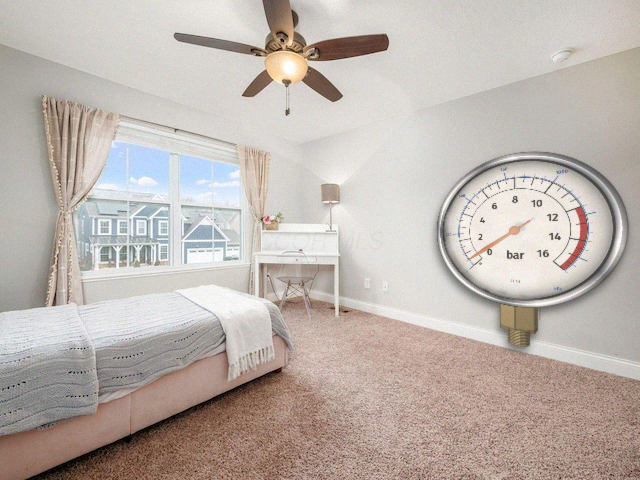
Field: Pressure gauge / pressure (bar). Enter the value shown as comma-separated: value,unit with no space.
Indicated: 0.5,bar
